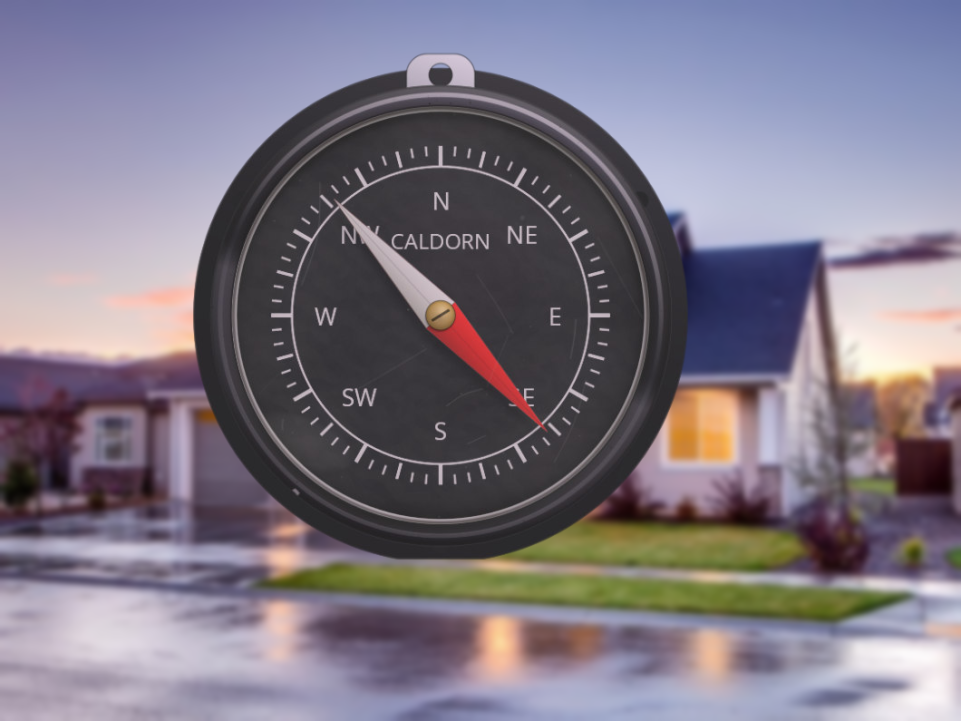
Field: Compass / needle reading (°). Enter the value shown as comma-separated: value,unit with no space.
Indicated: 137.5,°
